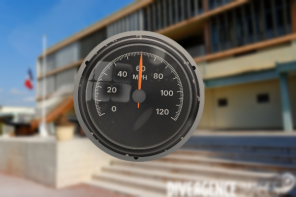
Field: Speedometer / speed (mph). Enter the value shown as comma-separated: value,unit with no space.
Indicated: 60,mph
